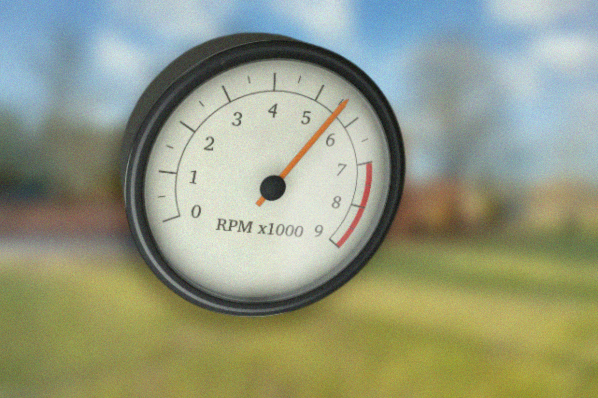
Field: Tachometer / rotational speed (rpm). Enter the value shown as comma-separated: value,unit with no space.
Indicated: 5500,rpm
